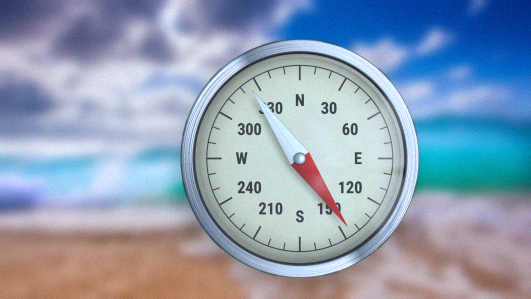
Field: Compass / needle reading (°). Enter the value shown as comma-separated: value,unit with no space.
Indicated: 145,°
